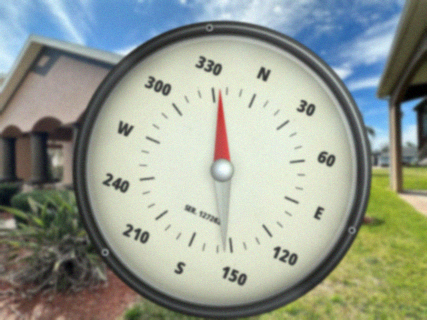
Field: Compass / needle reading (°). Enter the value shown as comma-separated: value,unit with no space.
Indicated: 335,°
